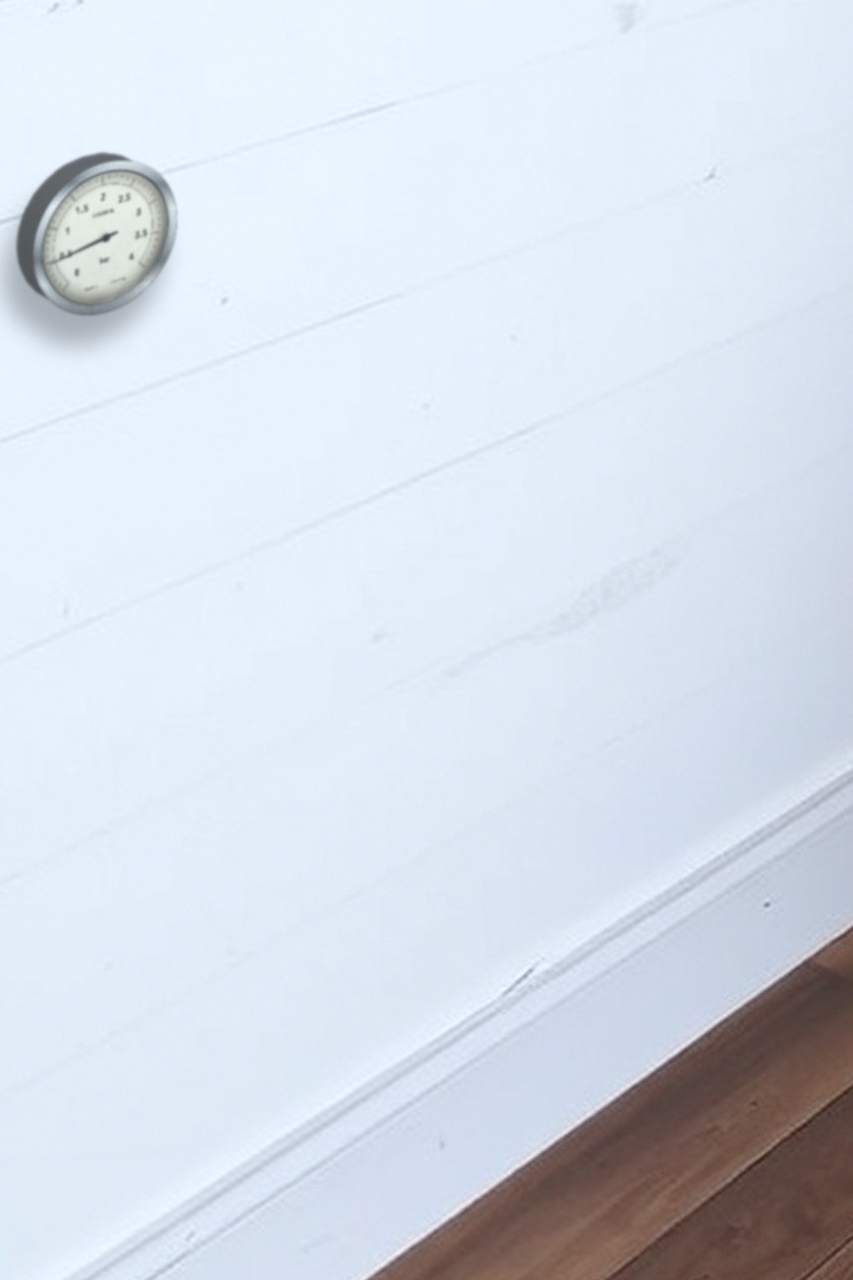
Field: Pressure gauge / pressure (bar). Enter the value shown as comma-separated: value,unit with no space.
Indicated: 0.5,bar
